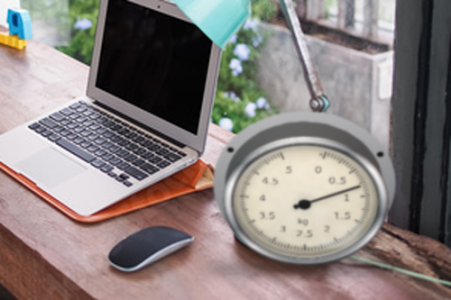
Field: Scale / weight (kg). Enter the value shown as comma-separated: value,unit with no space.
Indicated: 0.75,kg
